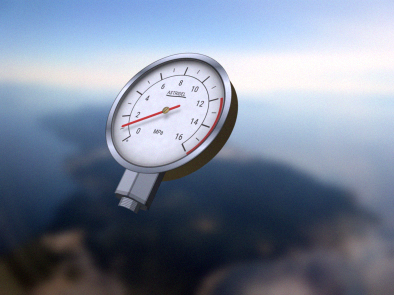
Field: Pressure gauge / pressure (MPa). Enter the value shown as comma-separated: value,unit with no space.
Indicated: 1,MPa
